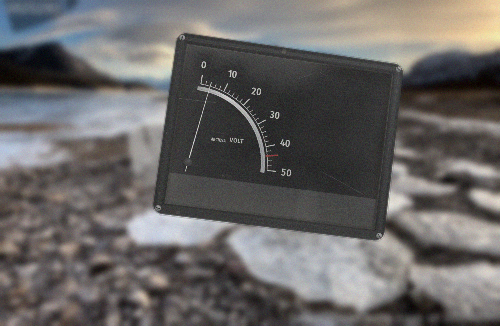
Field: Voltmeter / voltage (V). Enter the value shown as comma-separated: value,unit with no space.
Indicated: 4,V
